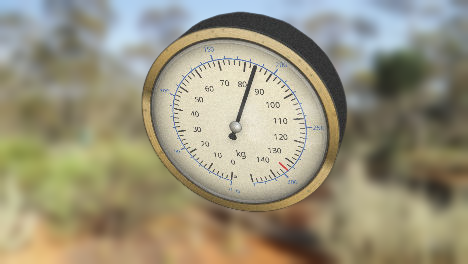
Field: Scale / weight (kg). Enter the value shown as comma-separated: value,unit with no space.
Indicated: 84,kg
